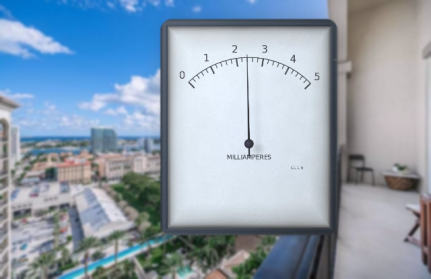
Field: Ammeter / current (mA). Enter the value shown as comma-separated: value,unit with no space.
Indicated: 2.4,mA
